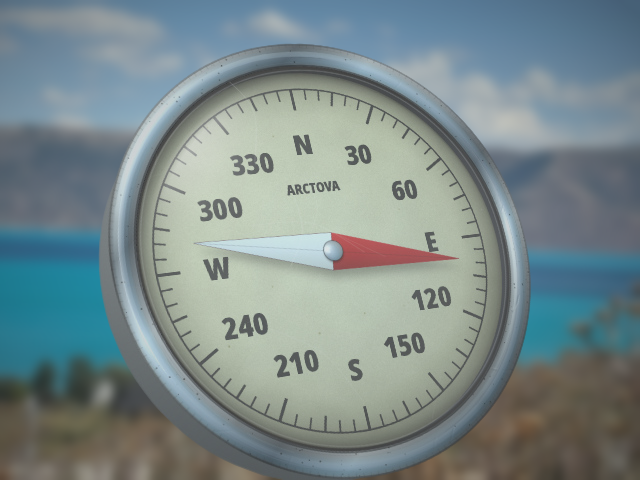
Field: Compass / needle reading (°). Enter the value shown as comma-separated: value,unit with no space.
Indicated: 100,°
